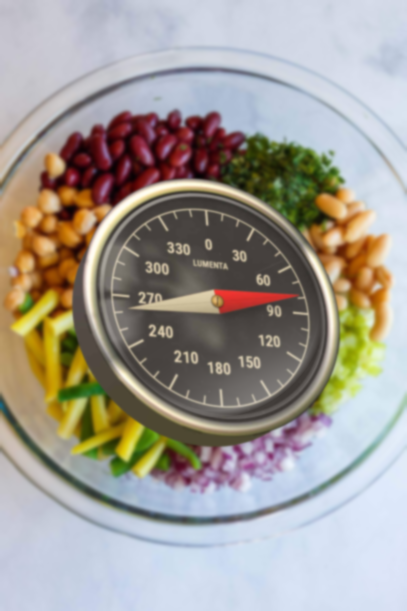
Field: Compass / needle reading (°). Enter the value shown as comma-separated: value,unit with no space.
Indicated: 80,°
